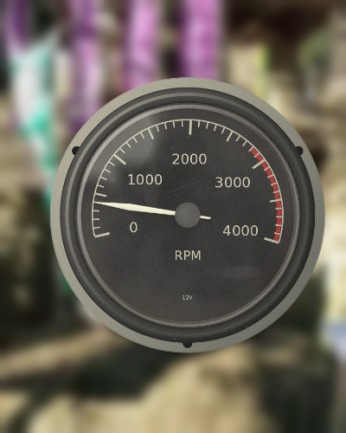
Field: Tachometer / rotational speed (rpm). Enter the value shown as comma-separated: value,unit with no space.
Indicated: 400,rpm
